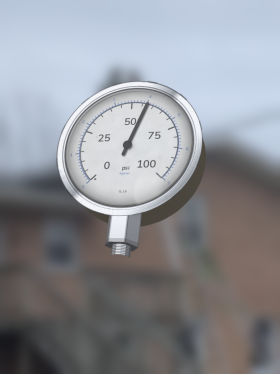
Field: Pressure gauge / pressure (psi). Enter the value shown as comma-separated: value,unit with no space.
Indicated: 57.5,psi
